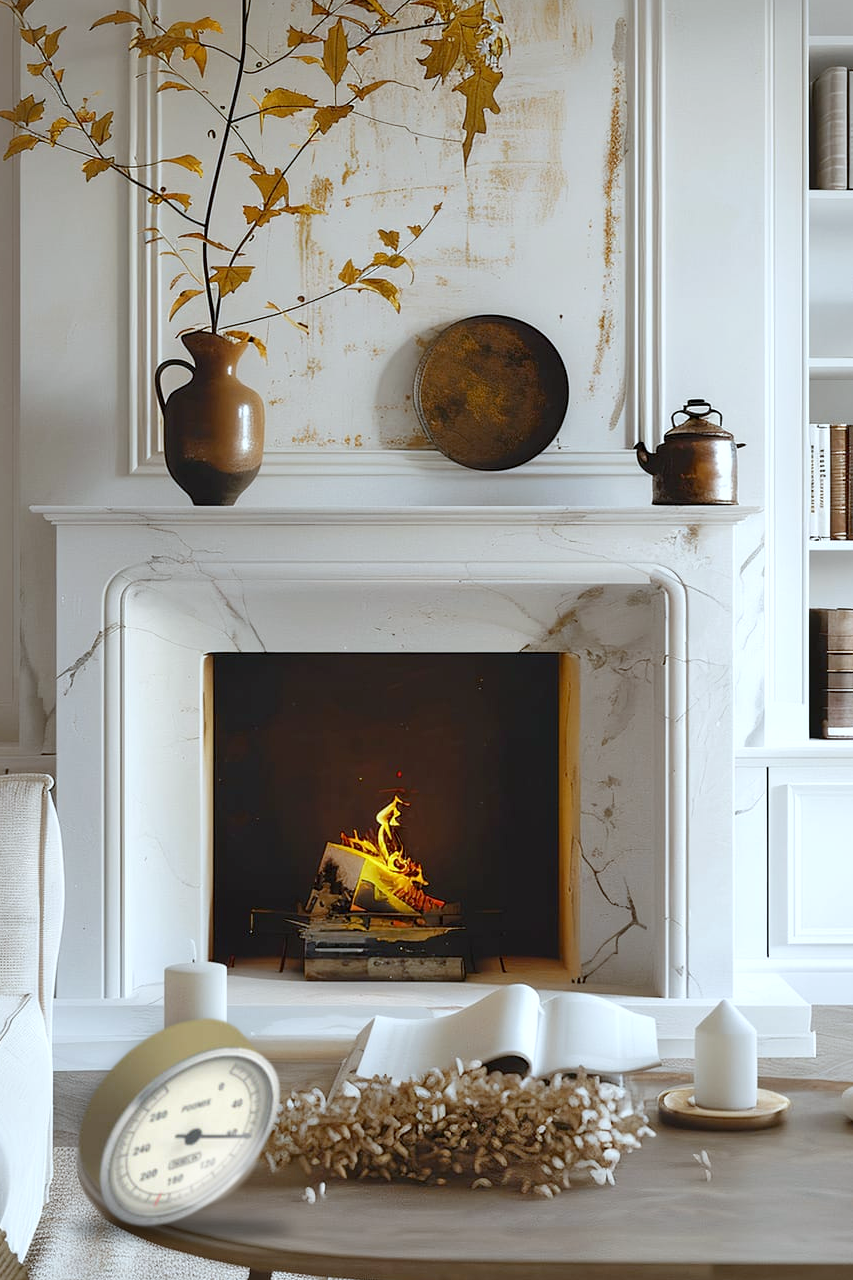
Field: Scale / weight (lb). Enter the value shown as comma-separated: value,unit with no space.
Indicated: 80,lb
